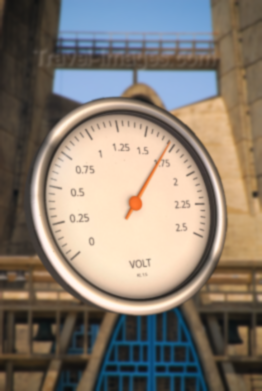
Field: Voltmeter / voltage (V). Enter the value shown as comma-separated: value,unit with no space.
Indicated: 1.7,V
